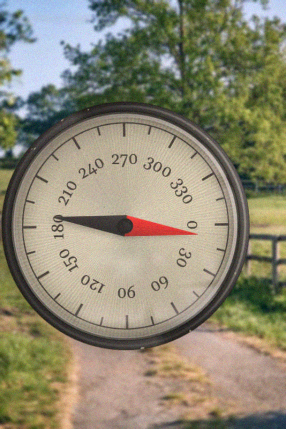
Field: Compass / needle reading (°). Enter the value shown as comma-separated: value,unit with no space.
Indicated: 7.5,°
